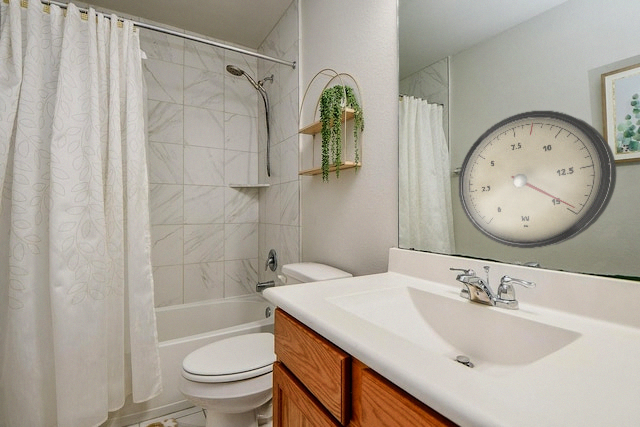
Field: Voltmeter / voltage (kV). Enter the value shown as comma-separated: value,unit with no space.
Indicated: 14.75,kV
